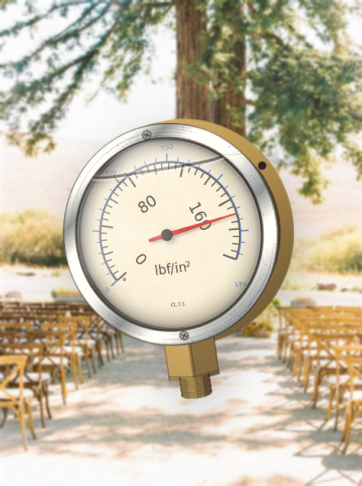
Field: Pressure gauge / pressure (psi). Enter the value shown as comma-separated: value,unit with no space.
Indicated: 170,psi
